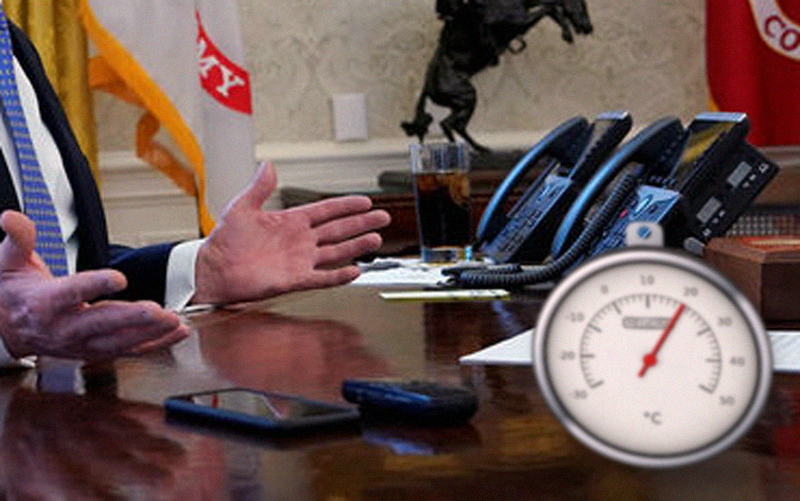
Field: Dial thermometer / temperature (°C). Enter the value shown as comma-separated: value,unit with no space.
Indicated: 20,°C
